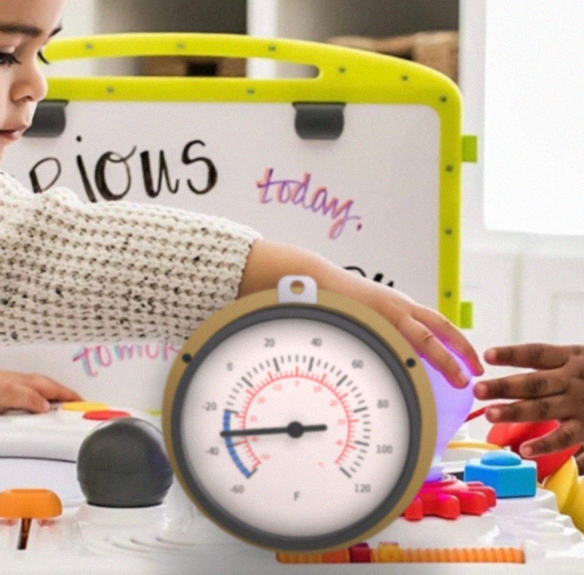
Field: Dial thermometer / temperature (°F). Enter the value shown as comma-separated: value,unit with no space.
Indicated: -32,°F
